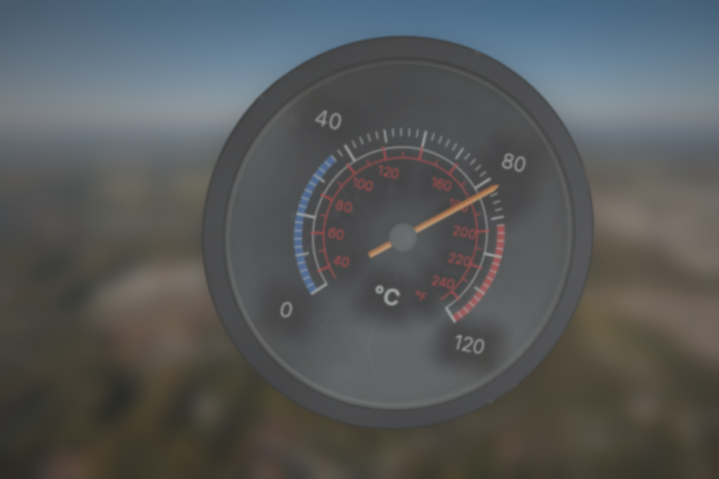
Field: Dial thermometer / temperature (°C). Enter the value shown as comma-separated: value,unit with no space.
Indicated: 82,°C
